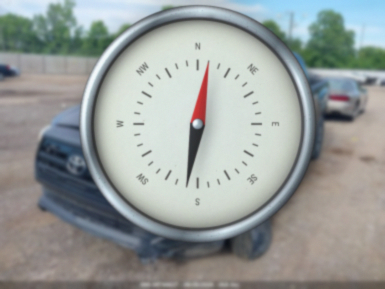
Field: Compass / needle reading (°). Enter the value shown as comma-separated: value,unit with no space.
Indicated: 10,°
